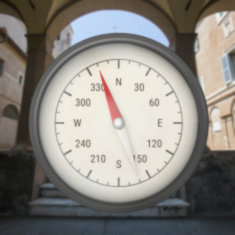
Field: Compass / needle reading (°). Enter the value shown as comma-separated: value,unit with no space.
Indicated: 340,°
